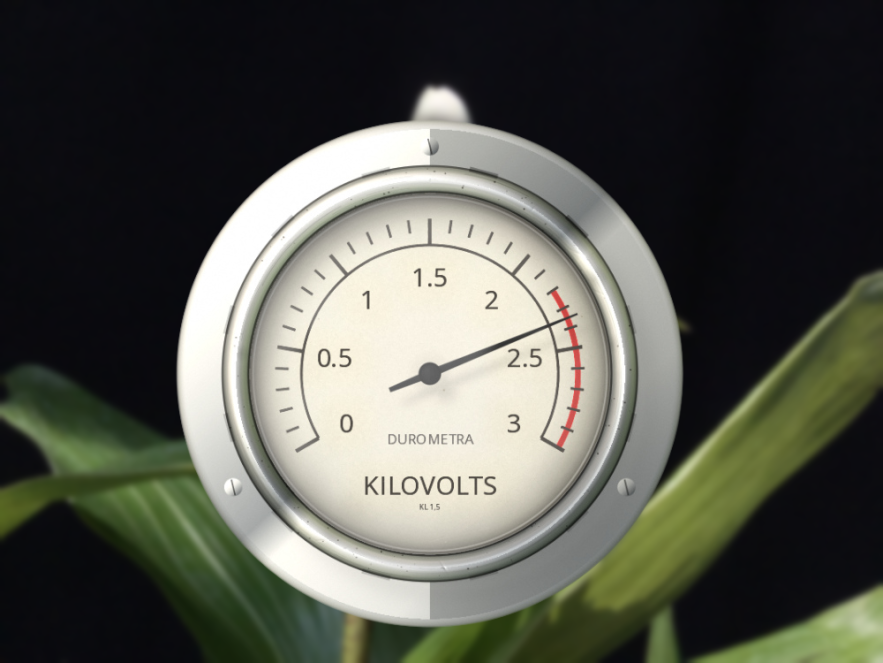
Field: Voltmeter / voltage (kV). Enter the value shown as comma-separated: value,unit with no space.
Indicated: 2.35,kV
